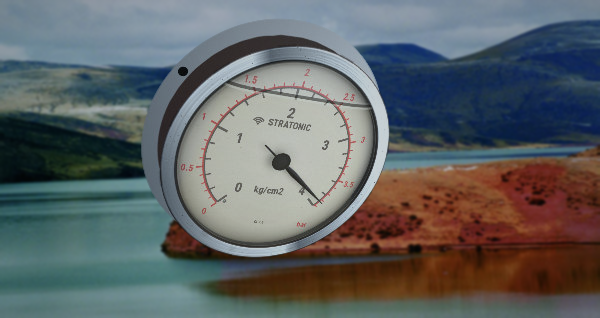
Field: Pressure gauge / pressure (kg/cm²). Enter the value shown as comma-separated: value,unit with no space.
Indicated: 3.9,kg/cm²
